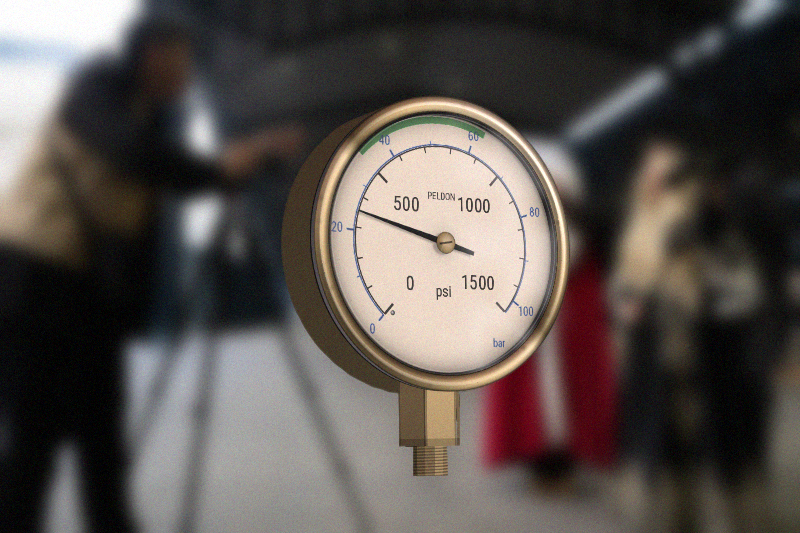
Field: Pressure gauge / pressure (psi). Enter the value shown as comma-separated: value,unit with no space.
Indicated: 350,psi
